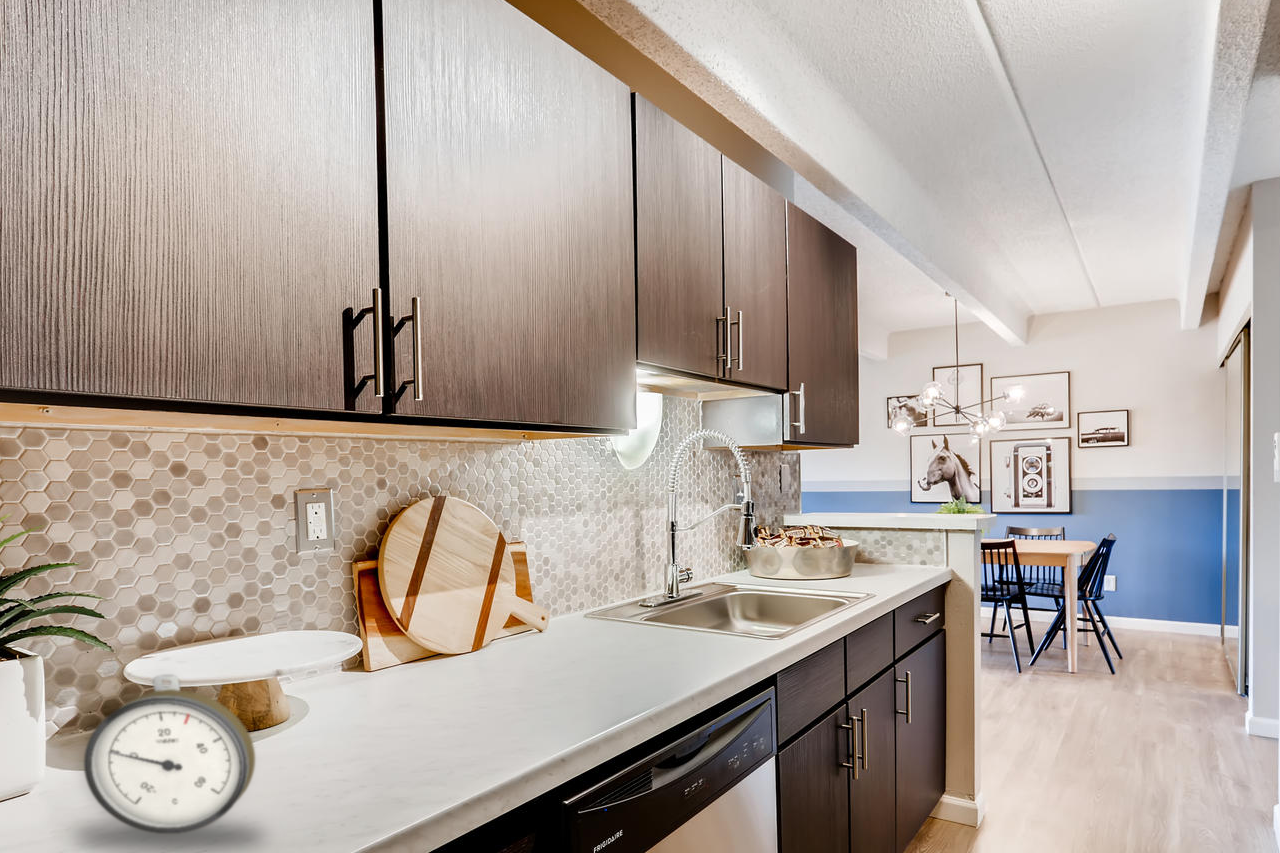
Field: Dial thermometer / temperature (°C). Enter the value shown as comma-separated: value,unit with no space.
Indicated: 0,°C
